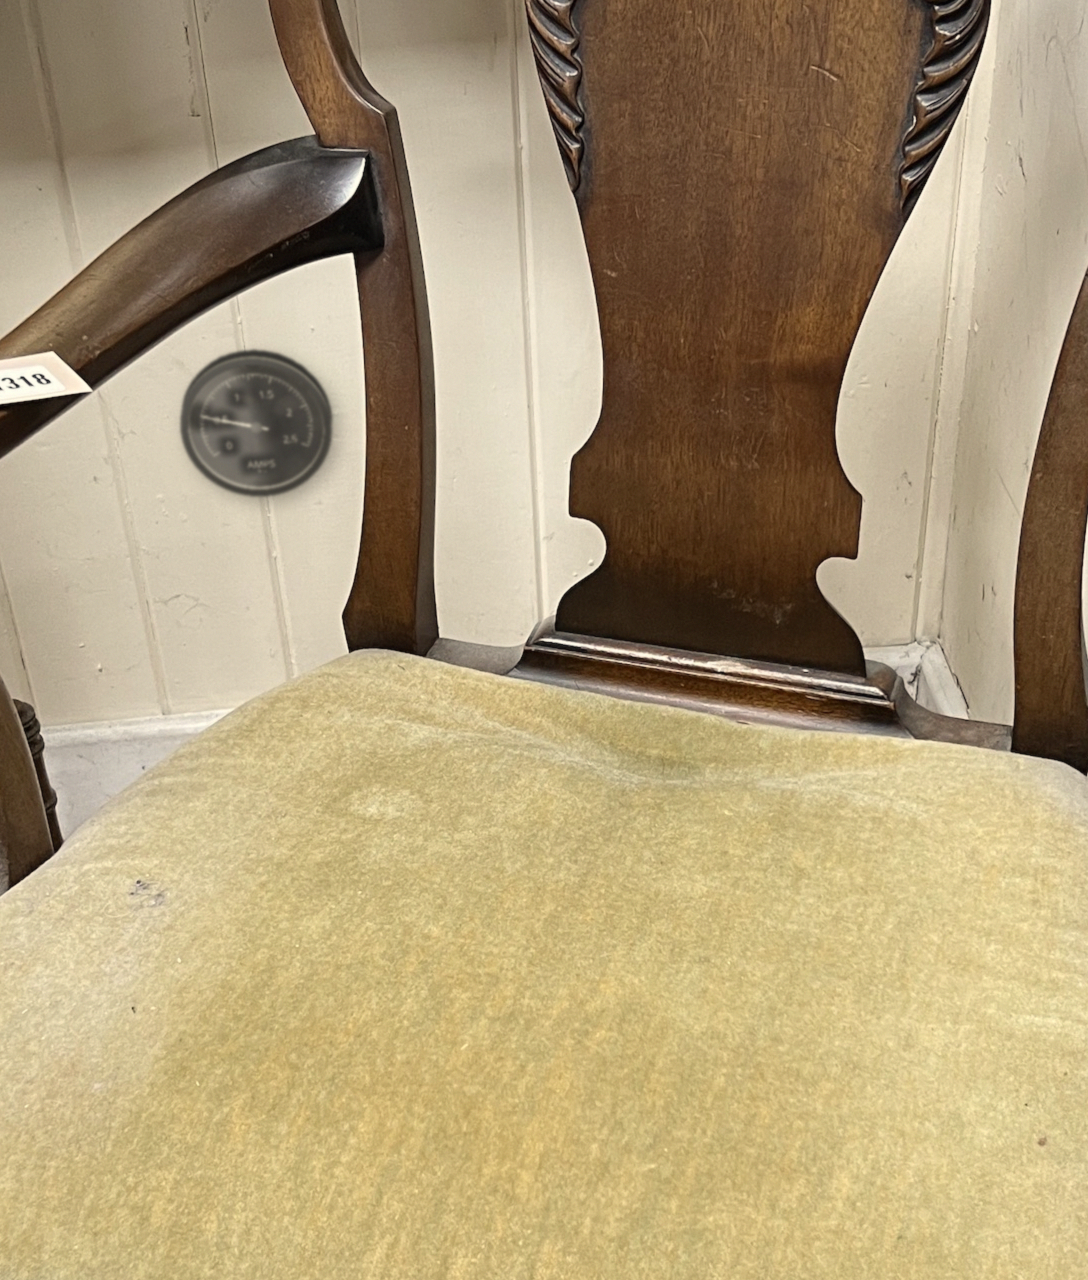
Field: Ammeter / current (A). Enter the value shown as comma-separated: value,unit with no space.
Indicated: 0.5,A
